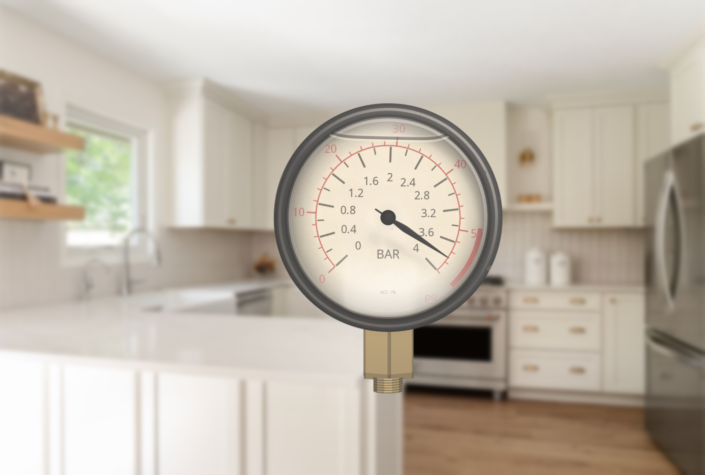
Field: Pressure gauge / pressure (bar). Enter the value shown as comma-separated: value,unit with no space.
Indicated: 3.8,bar
